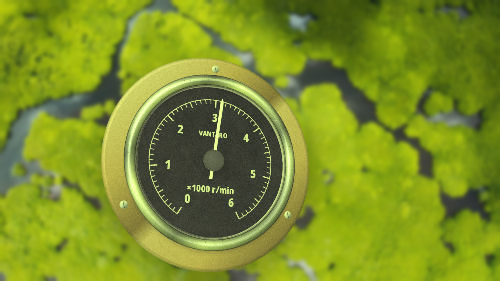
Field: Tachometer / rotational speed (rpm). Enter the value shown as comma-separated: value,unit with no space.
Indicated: 3100,rpm
